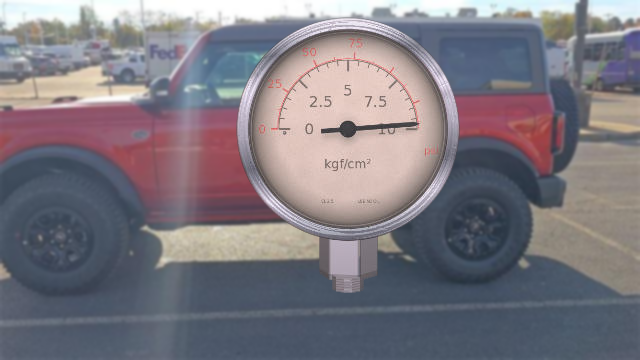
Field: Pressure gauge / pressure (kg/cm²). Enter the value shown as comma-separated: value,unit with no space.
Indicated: 9.75,kg/cm²
